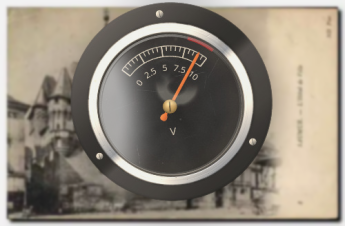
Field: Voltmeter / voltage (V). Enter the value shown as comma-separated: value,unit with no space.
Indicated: 9,V
